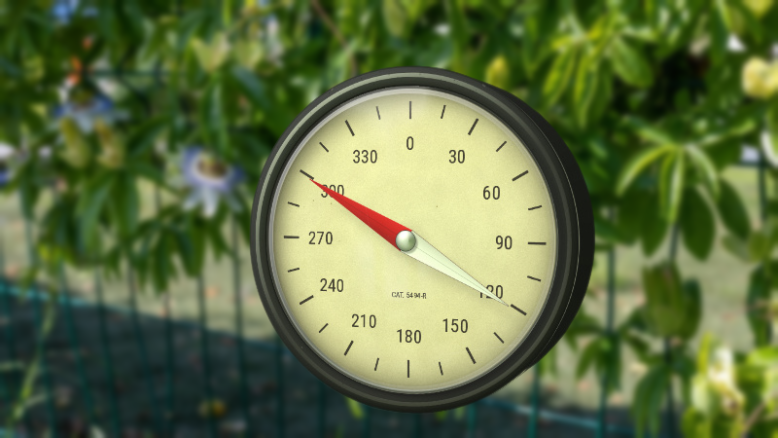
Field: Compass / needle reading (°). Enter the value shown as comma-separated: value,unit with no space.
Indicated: 300,°
